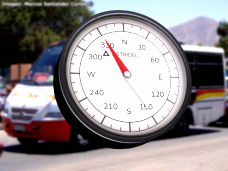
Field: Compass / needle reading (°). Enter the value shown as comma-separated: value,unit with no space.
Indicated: 330,°
